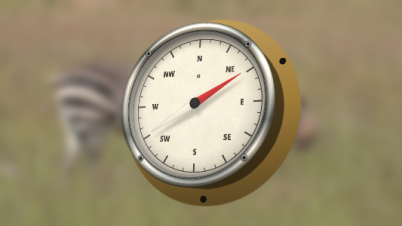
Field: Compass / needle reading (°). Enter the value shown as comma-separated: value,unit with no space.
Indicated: 60,°
